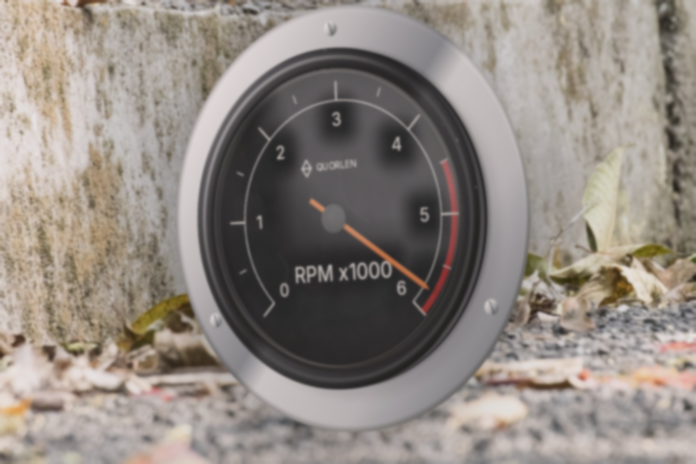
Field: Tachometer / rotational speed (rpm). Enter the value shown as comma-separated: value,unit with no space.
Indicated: 5750,rpm
